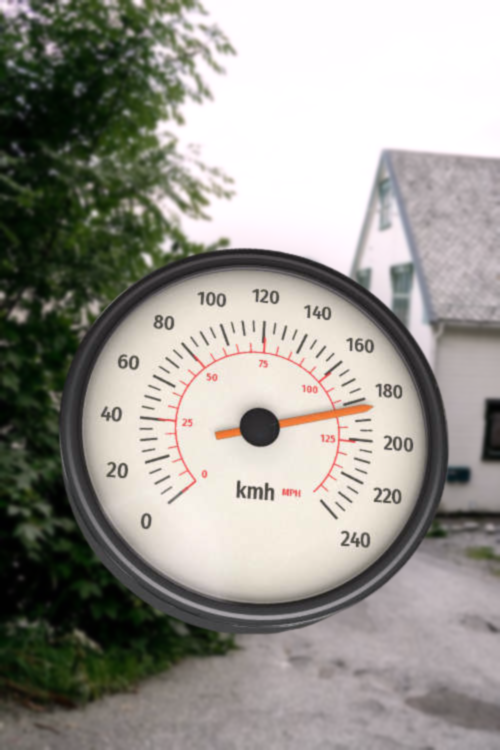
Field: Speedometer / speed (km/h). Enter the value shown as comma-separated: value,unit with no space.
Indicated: 185,km/h
